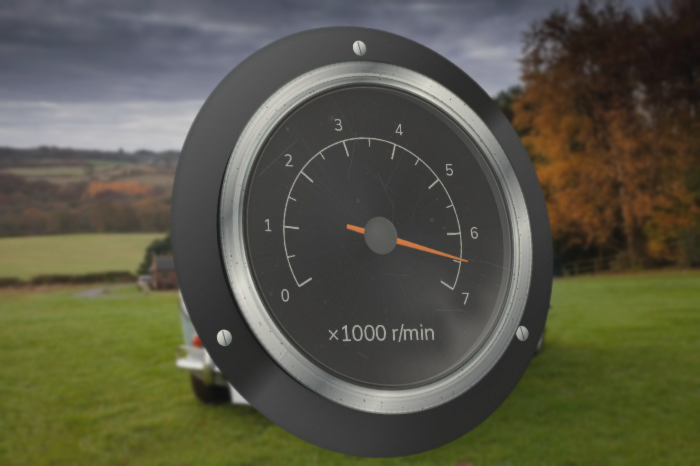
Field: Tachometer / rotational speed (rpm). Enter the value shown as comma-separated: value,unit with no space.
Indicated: 6500,rpm
